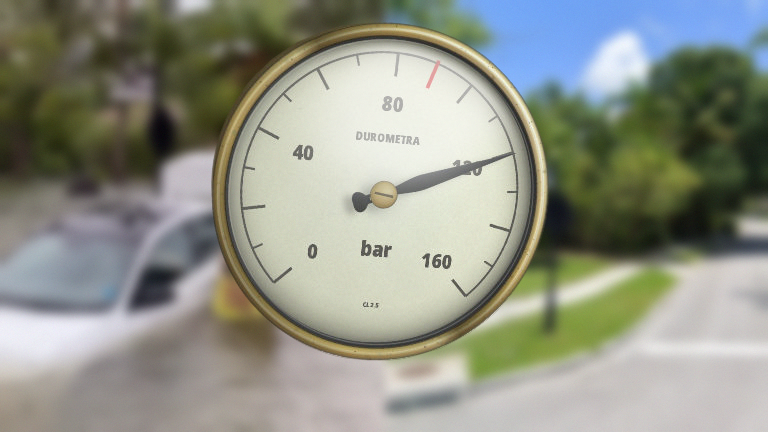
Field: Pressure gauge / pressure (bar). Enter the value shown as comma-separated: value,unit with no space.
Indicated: 120,bar
